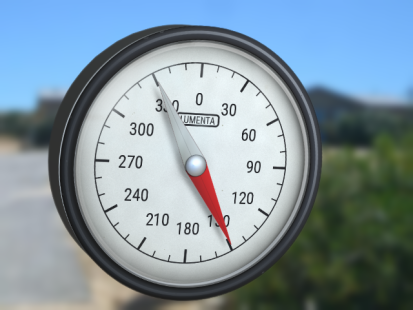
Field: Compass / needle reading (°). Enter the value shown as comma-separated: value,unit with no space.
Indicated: 150,°
